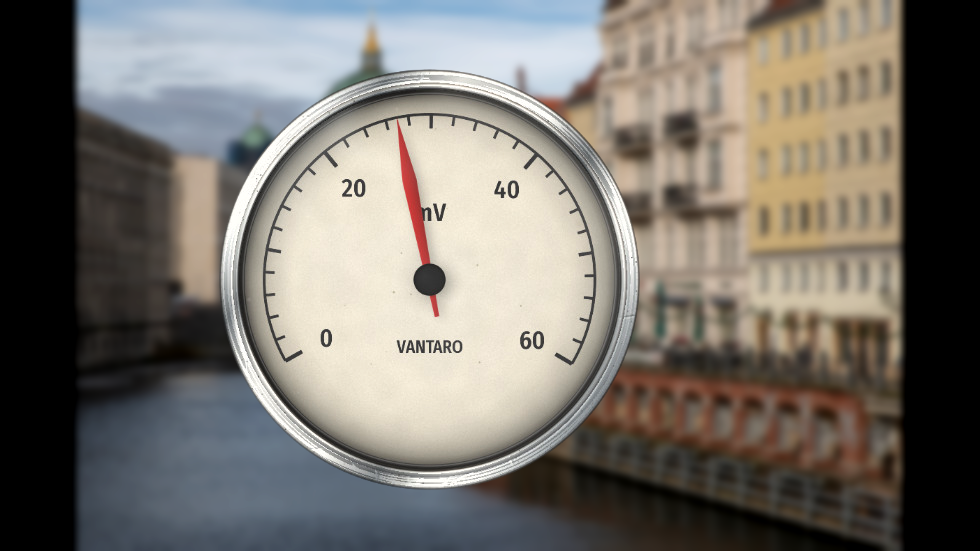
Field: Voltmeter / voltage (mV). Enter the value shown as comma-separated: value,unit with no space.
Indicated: 27,mV
